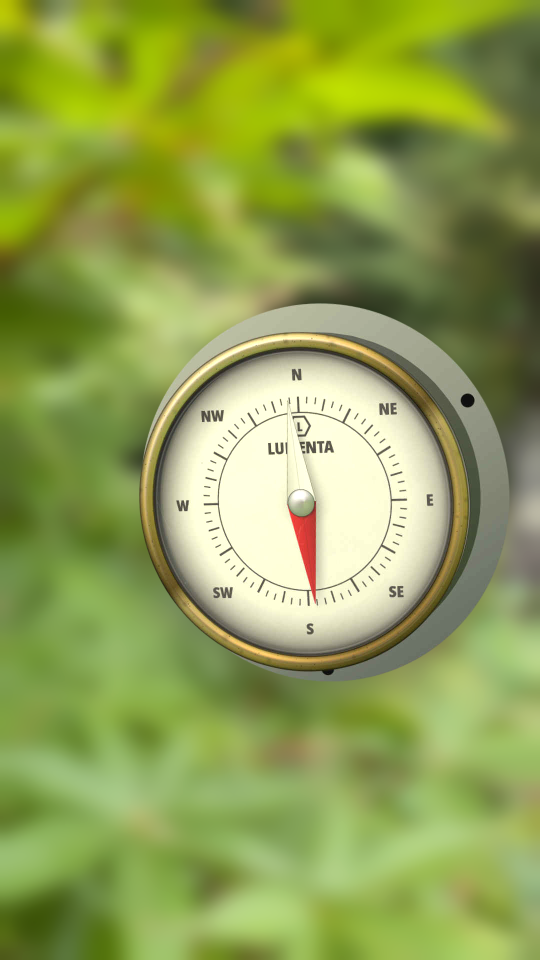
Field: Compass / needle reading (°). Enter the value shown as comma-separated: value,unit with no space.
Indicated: 175,°
